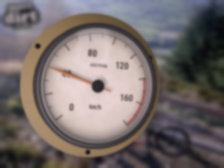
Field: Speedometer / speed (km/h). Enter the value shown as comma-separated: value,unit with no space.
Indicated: 40,km/h
